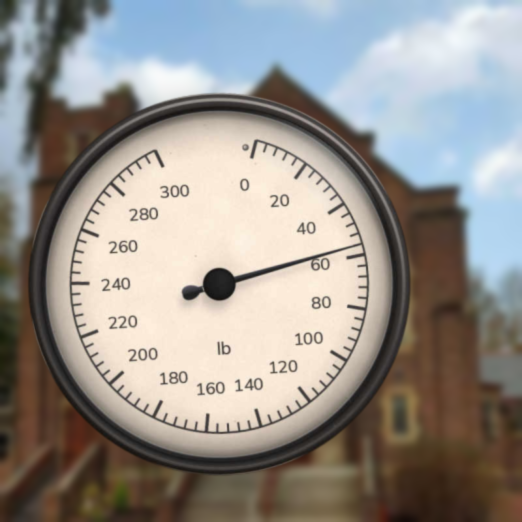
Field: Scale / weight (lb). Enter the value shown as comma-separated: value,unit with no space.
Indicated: 56,lb
